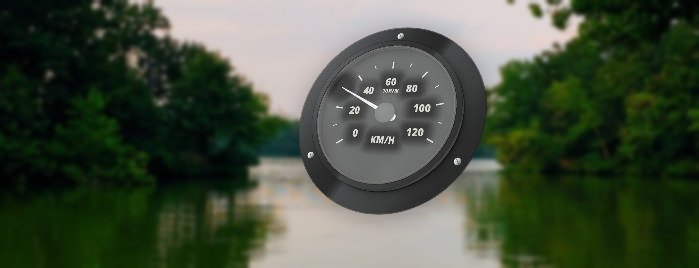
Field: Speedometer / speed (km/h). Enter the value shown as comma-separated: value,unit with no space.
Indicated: 30,km/h
